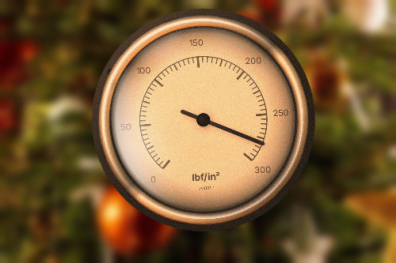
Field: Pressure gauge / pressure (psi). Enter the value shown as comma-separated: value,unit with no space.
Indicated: 280,psi
